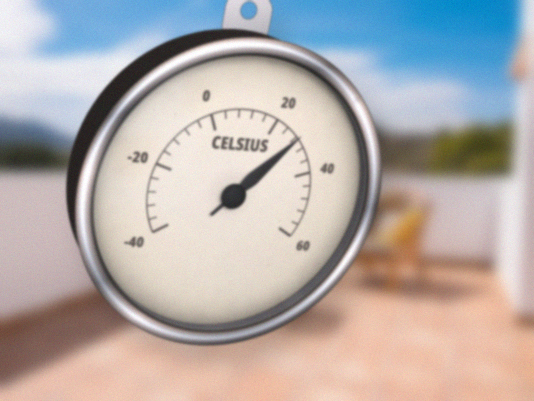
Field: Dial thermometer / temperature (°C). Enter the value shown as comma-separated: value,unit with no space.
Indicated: 28,°C
